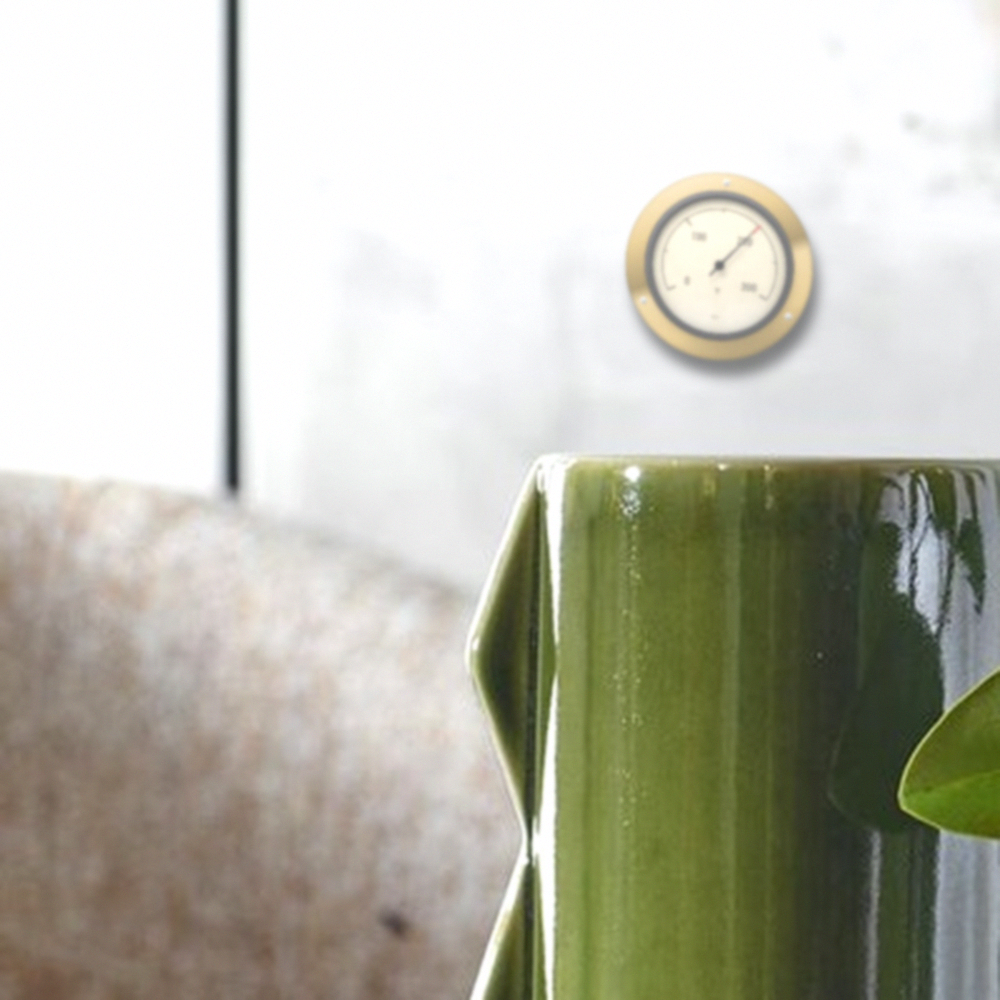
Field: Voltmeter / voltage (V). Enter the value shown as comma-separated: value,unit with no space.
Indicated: 200,V
